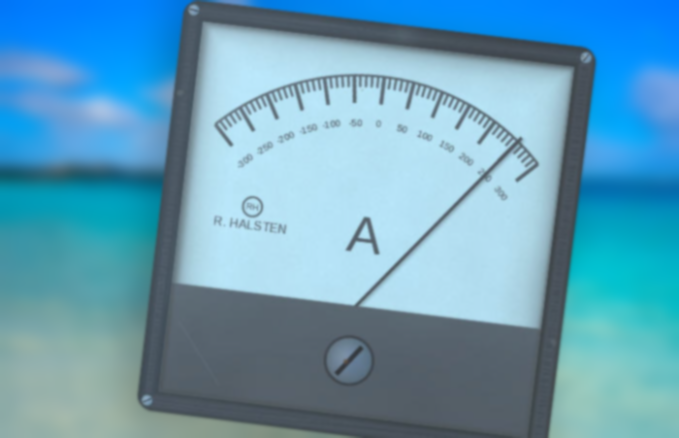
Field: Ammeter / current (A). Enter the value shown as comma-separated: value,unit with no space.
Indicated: 250,A
